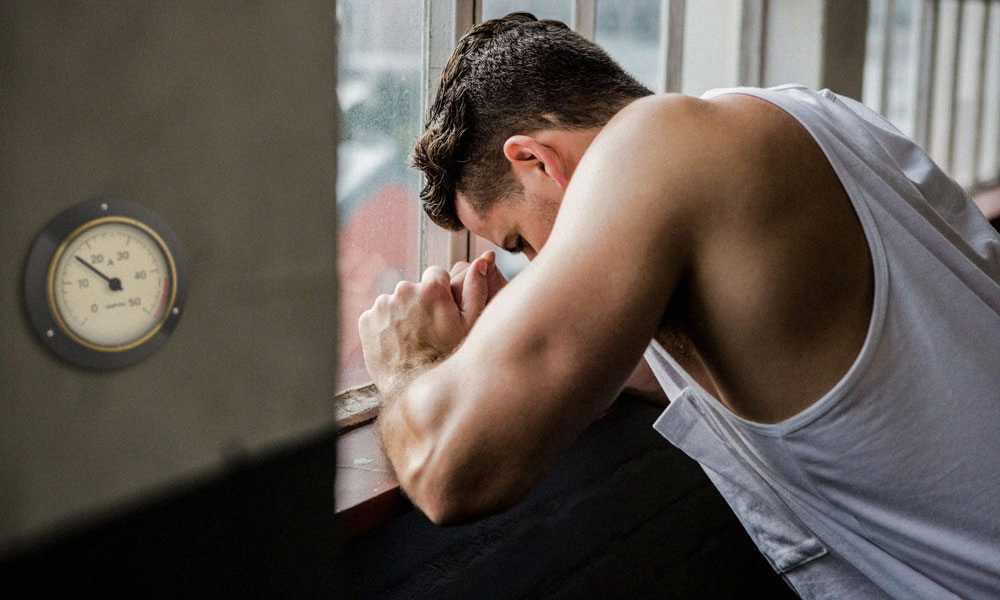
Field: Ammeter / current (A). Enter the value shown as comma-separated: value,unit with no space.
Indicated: 16,A
